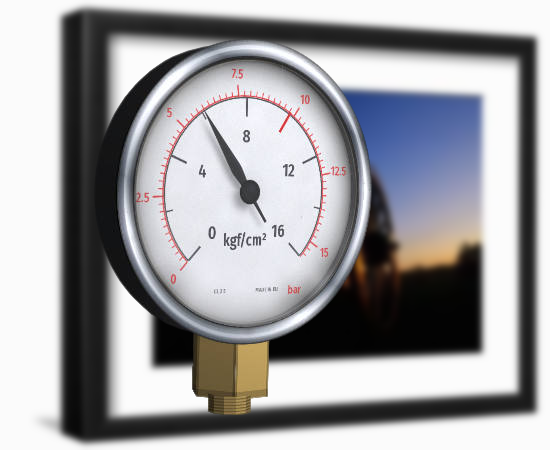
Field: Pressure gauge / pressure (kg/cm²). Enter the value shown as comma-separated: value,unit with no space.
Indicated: 6,kg/cm²
